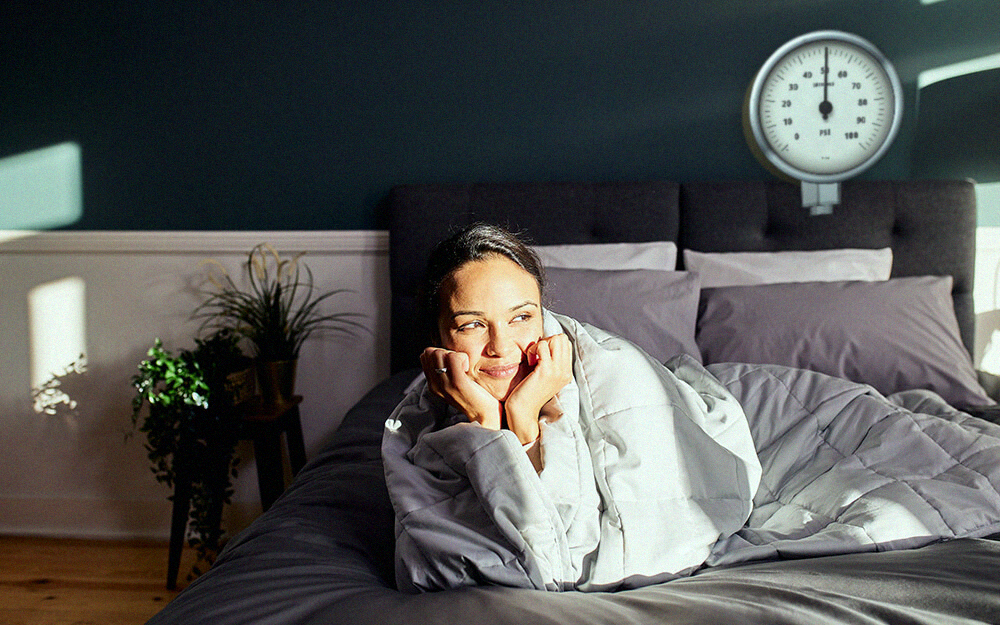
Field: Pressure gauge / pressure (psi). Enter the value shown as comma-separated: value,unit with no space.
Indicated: 50,psi
